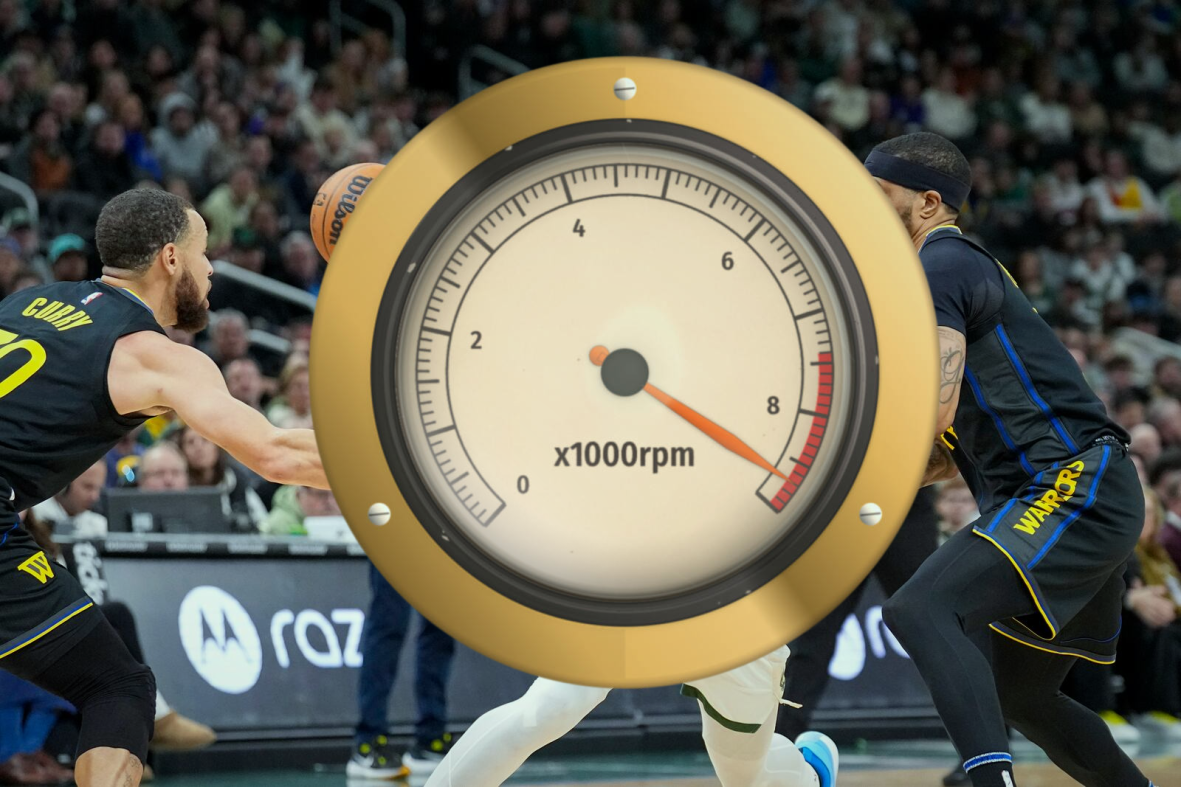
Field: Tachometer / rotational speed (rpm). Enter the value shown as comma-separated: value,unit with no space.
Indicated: 8700,rpm
